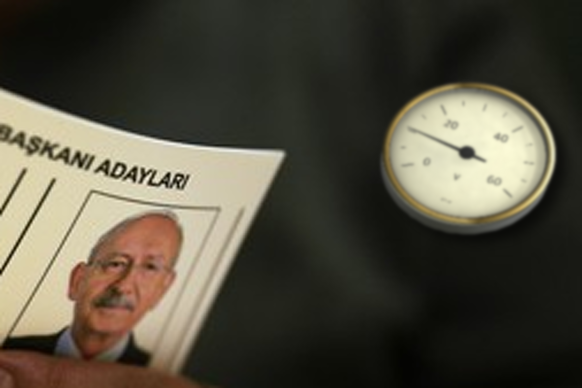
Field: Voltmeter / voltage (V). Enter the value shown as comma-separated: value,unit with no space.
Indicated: 10,V
